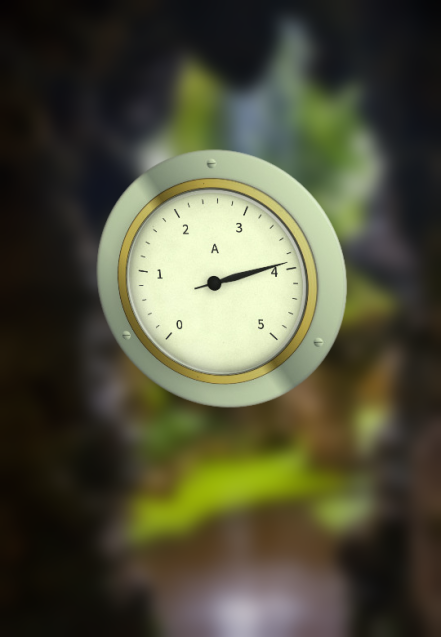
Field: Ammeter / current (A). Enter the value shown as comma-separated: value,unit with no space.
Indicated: 3.9,A
